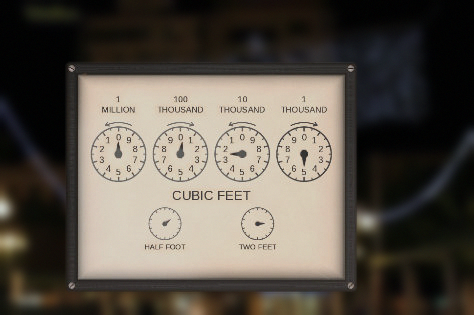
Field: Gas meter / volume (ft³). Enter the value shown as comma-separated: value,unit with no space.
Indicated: 2500,ft³
